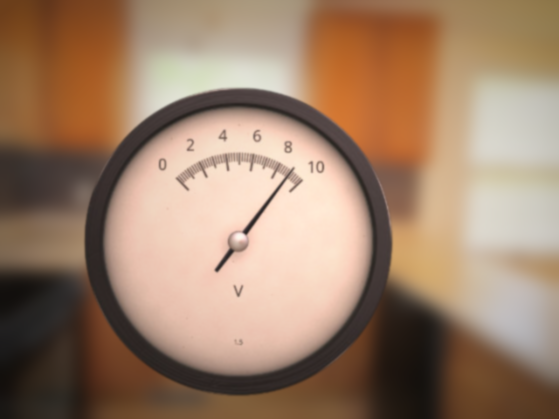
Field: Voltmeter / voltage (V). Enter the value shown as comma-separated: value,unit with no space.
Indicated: 9,V
